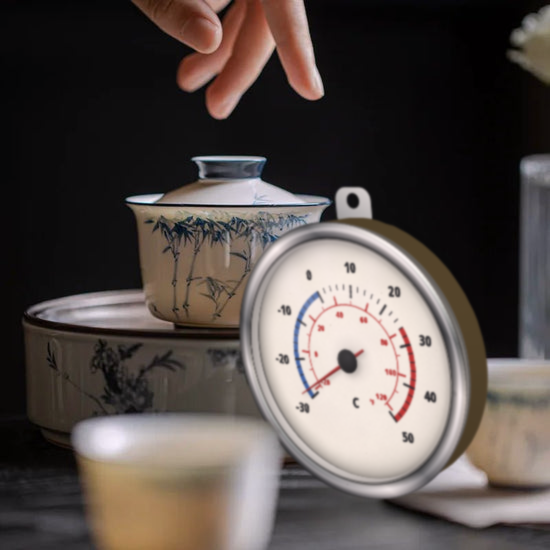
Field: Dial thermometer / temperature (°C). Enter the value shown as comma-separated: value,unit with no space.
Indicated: -28,°C
